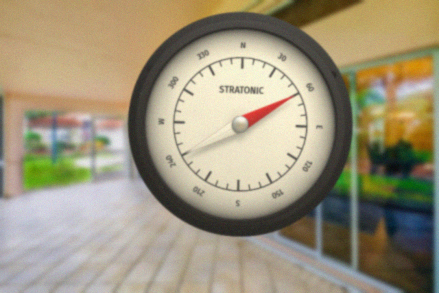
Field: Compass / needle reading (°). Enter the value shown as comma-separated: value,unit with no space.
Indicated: 60,°
